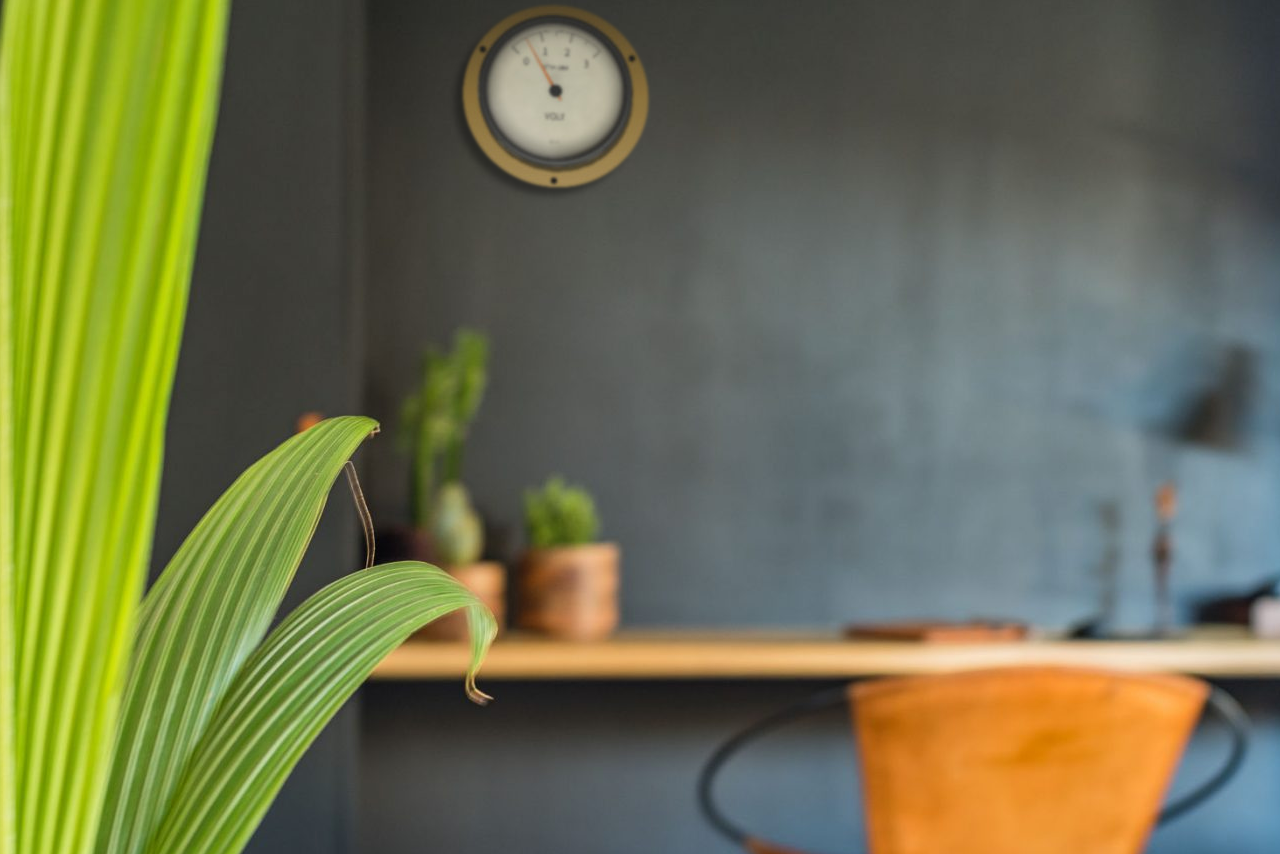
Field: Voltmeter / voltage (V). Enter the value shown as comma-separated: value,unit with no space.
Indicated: 0.5,V
